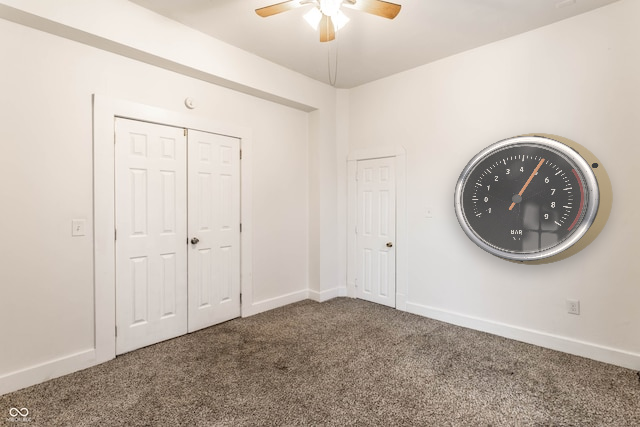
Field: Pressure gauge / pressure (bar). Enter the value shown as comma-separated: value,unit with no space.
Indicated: 5,bar
